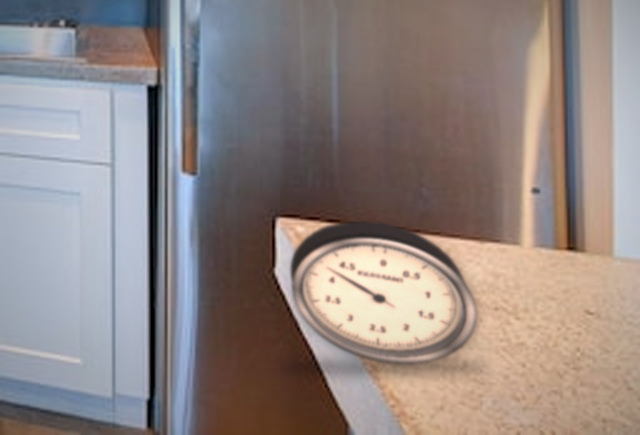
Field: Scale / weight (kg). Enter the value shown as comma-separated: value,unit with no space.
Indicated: 4.25,kg
